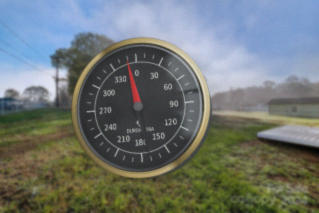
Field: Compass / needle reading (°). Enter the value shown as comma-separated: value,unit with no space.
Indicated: 350,°
